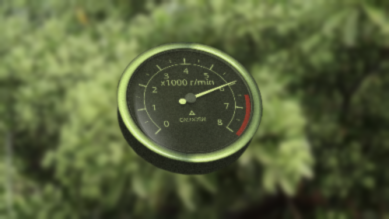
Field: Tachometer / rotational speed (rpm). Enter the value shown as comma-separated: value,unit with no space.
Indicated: 6000,rpm
